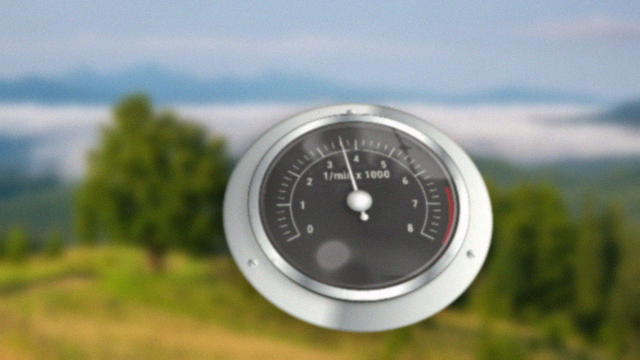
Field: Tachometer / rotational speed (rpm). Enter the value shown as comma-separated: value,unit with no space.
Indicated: 3600,rpm
